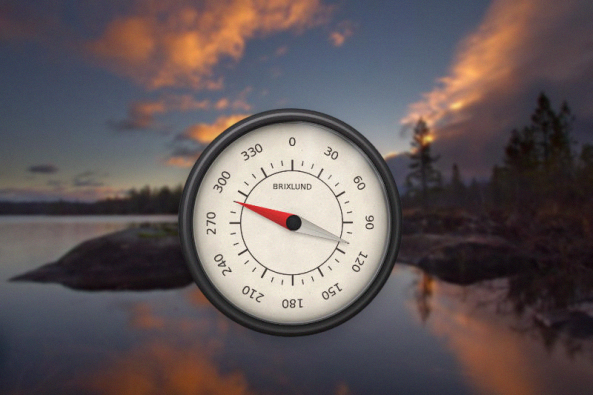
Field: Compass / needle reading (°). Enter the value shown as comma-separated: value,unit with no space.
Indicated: 290,°
